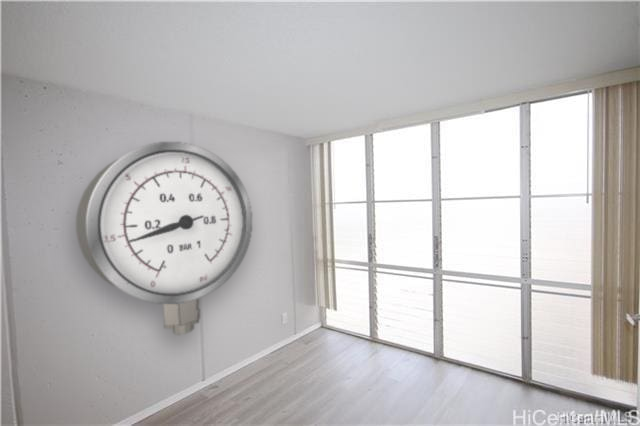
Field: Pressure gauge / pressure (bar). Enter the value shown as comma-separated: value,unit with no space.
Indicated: 0.15,bar
